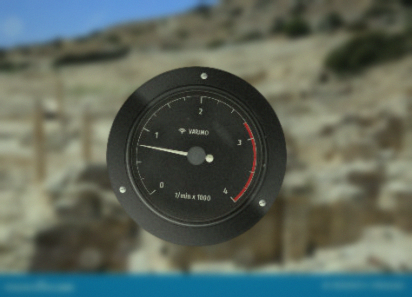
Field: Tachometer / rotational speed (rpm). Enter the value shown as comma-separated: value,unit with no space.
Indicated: 750,rpm
